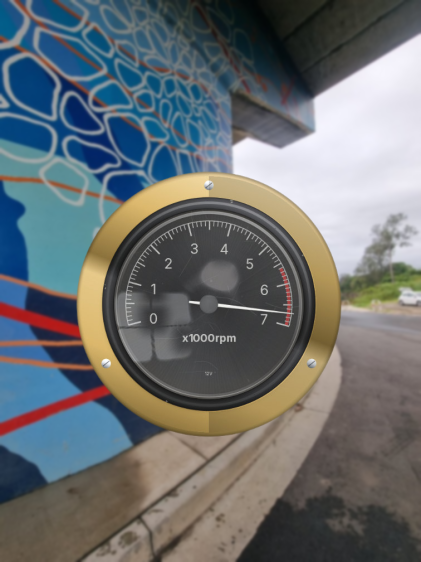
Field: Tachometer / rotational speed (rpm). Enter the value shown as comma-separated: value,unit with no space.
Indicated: 6700,rpm
